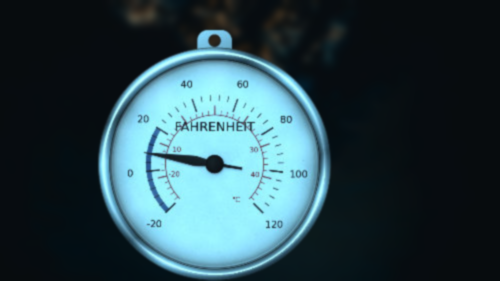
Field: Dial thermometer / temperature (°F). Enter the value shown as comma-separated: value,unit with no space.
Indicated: 8,°F
